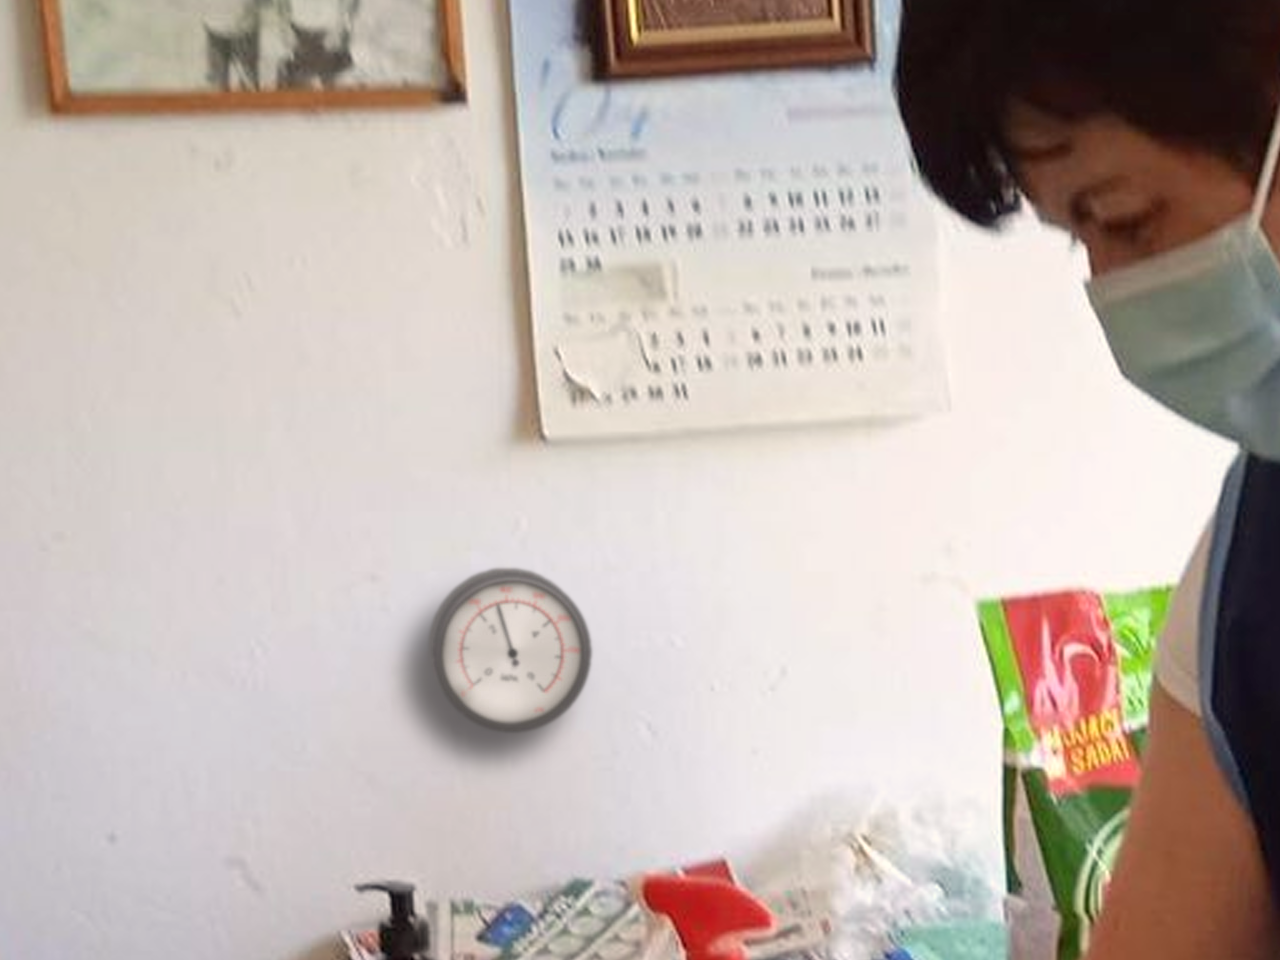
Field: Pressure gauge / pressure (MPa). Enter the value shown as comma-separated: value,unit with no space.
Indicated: 2.5,MPa
